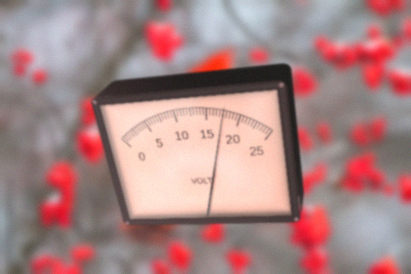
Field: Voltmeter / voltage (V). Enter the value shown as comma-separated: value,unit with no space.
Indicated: 17.5,V
